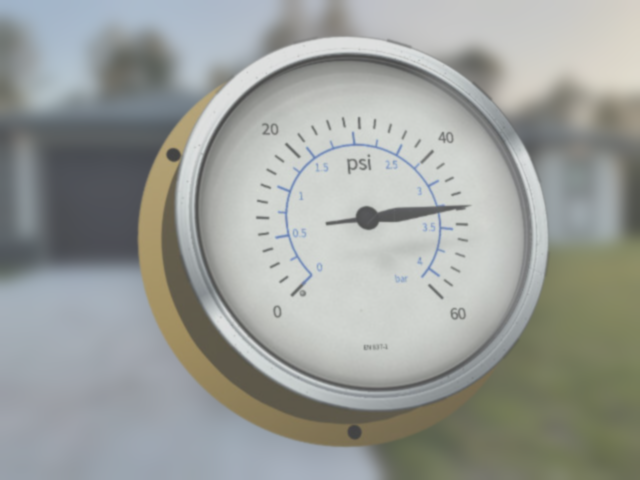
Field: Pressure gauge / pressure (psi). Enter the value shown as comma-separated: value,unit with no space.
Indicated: 48,psi
